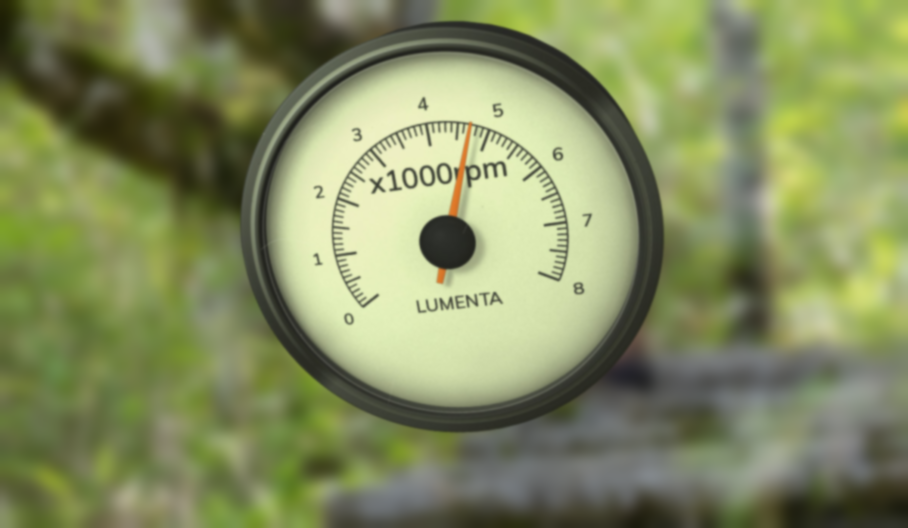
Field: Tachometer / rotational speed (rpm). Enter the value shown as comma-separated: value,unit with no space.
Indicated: 4700,rpm
